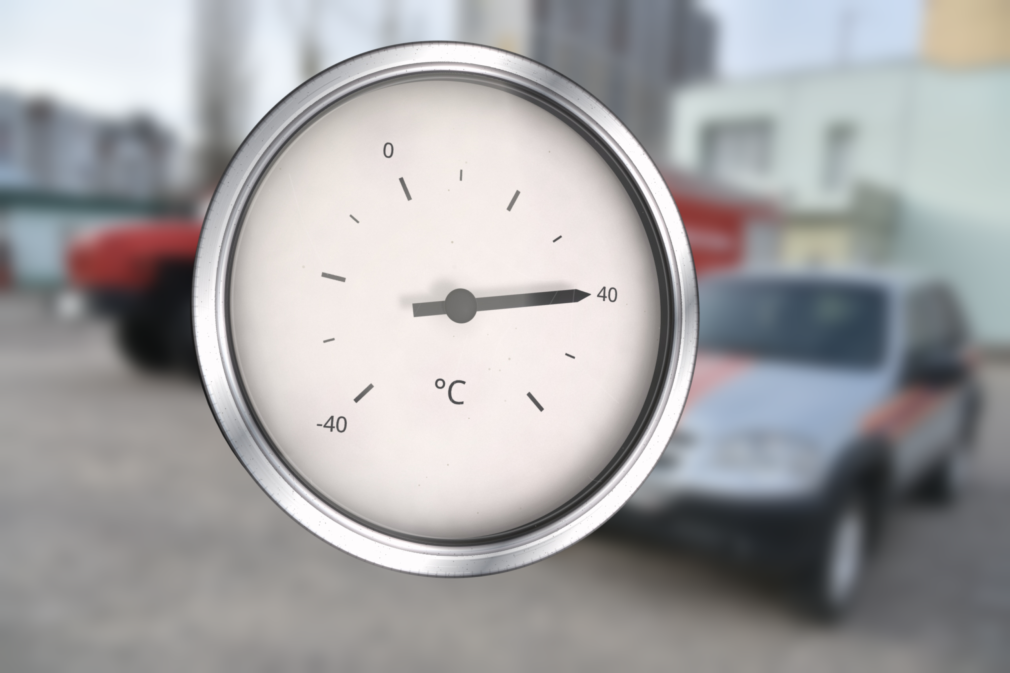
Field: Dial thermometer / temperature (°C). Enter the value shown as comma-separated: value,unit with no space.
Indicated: 40,°C
